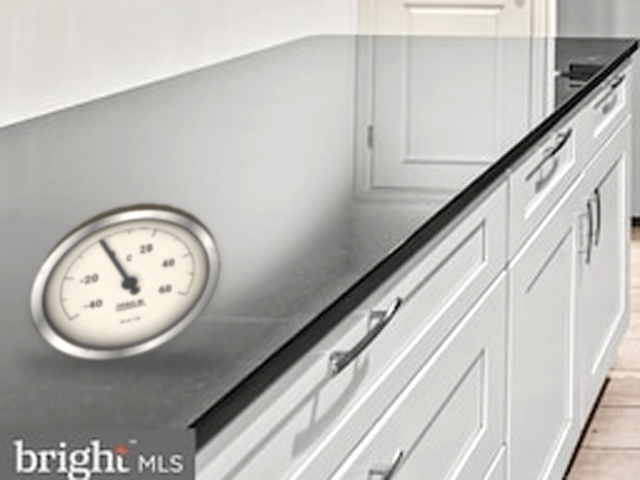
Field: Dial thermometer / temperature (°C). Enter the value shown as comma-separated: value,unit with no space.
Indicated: 0,°C
